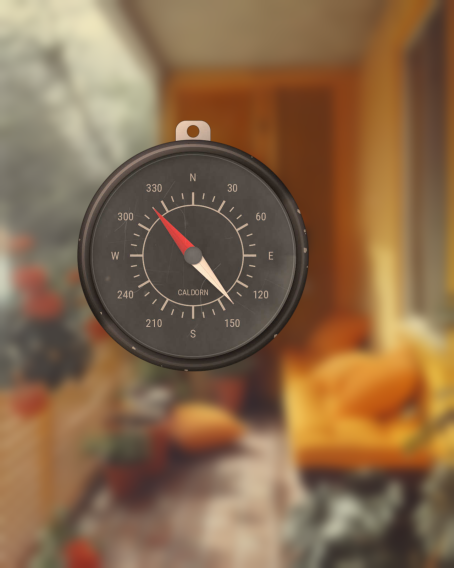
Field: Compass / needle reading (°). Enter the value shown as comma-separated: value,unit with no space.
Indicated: 320,°
